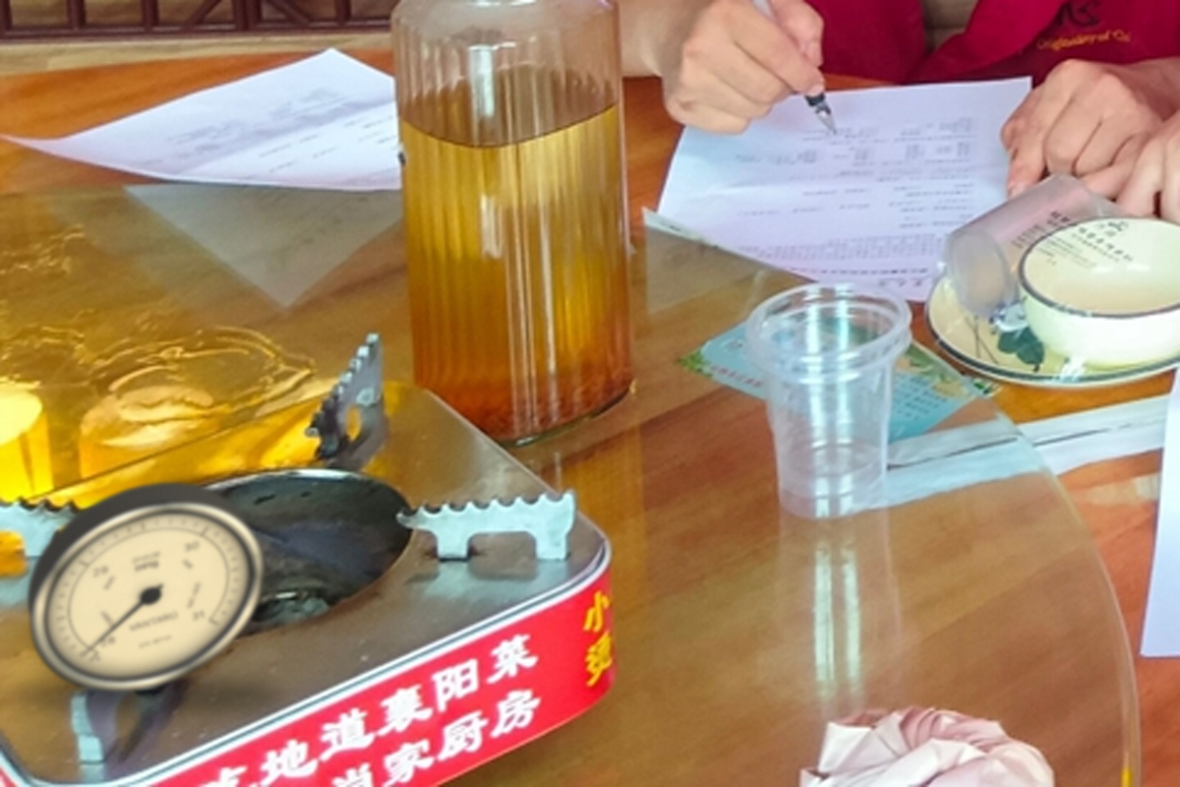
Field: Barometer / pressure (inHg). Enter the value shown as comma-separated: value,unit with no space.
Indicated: 28.1,inHg
